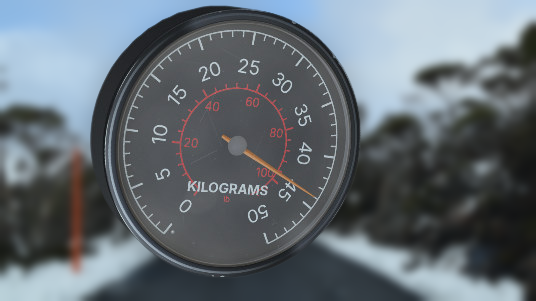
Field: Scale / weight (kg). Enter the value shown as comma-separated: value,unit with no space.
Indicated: 44,kg
